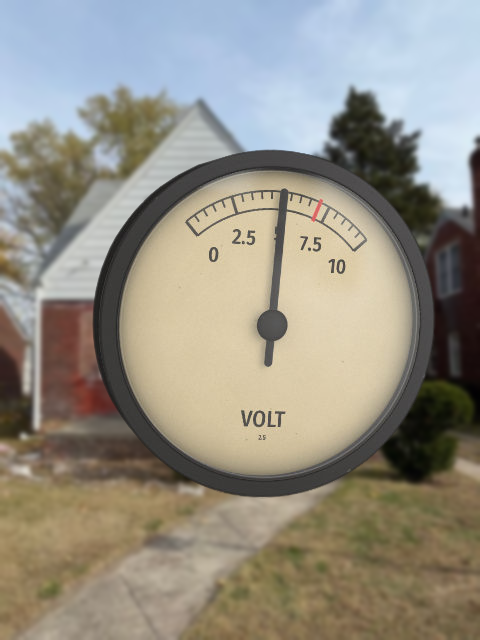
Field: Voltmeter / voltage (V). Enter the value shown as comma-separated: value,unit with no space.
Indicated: 5,V
